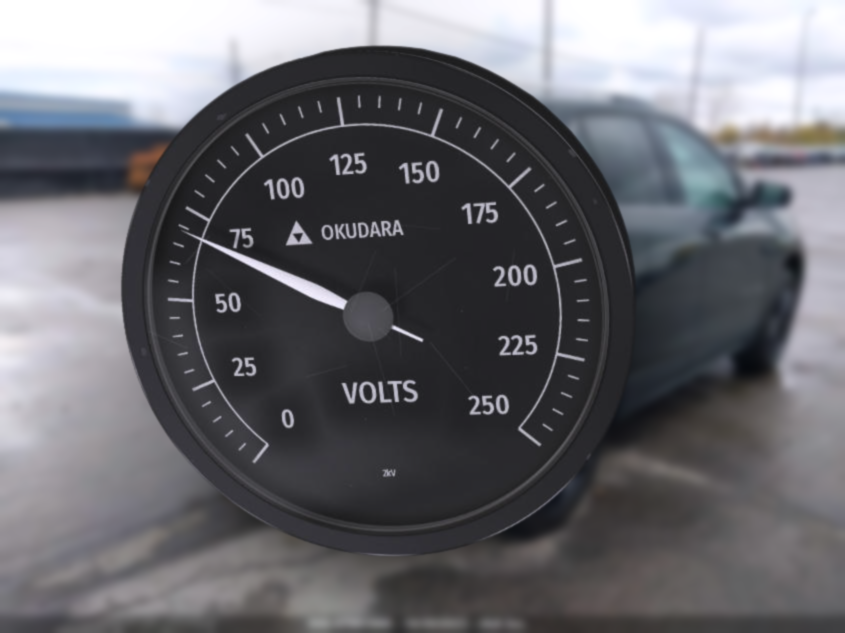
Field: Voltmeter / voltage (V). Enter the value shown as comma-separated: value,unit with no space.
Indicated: 70,V
